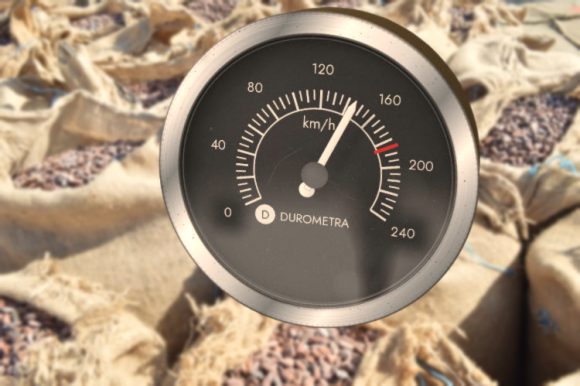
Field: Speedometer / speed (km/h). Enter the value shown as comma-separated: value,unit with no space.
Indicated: 145,km/h
